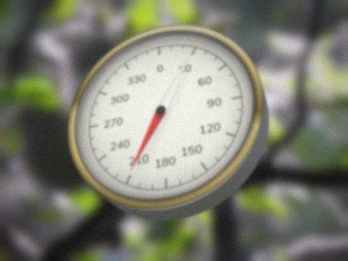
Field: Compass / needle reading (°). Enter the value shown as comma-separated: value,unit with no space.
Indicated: 210,°
